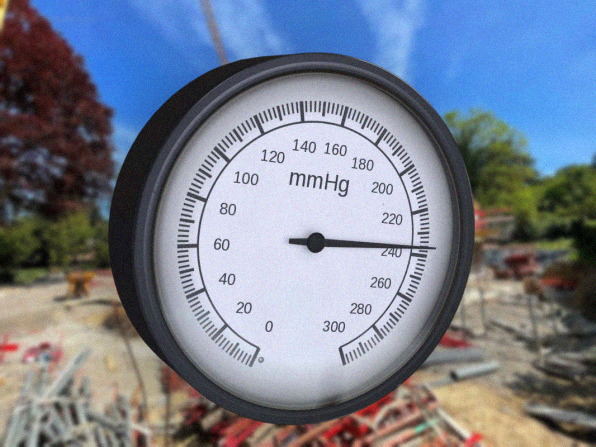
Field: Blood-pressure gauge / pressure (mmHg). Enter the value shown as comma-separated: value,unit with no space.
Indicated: 236,mmHg
